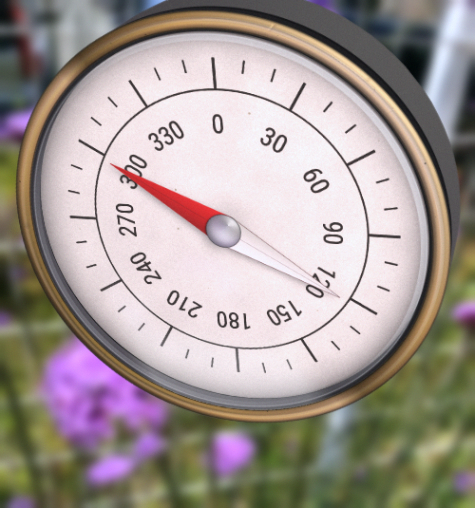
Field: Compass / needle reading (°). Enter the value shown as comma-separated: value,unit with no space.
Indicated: 300,°
